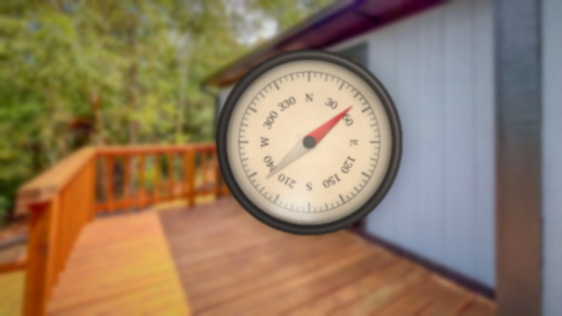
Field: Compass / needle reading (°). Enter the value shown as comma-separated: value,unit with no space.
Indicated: 50,°
